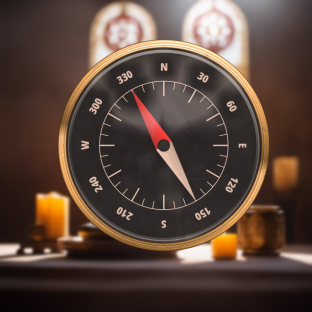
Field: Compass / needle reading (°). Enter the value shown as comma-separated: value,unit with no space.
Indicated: 330,°
